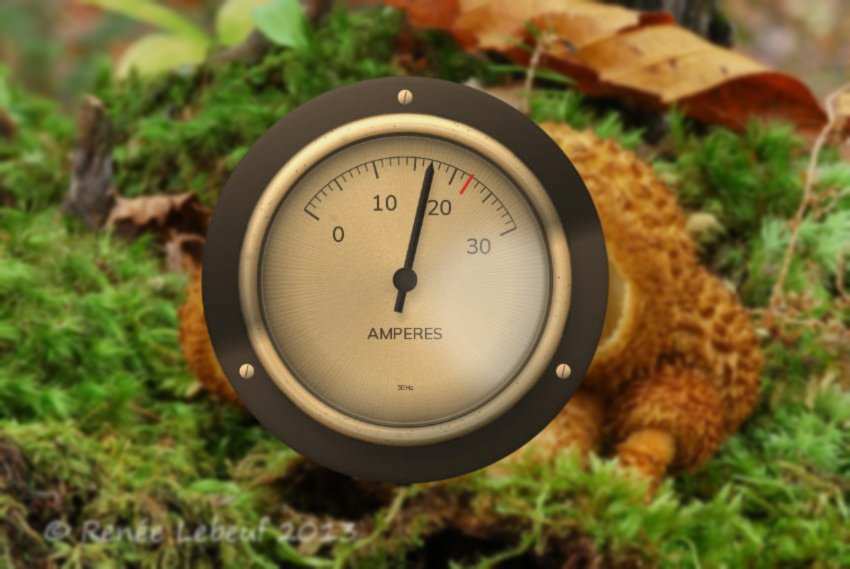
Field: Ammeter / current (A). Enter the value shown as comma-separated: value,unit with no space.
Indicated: 17,A
